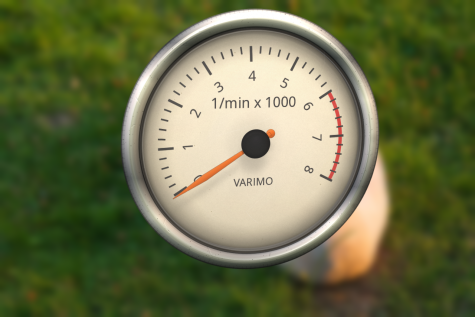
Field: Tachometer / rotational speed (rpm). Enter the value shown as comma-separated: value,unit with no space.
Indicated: 0,rpm
